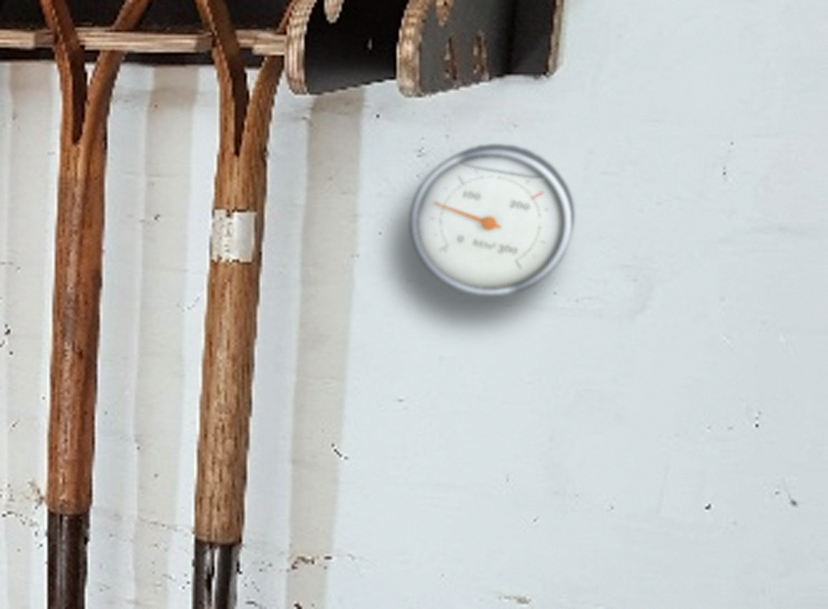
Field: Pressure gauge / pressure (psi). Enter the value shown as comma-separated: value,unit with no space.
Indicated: 60,psi
